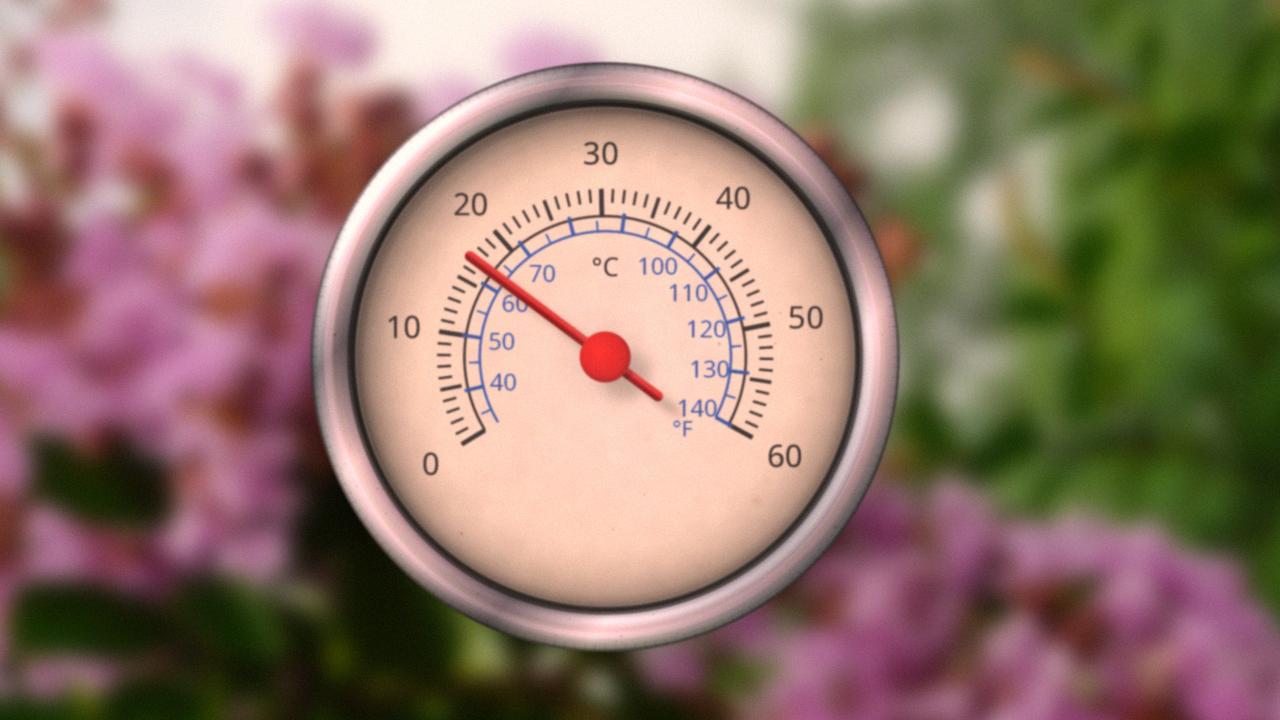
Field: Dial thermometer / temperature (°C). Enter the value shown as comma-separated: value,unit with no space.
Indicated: 17,°C
